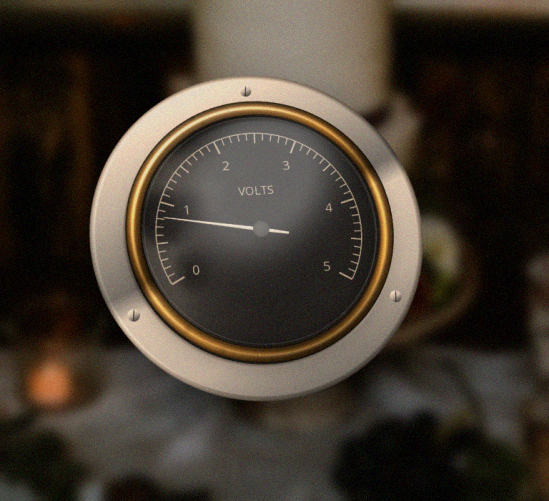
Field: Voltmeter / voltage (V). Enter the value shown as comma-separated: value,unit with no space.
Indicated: 0.8,V
